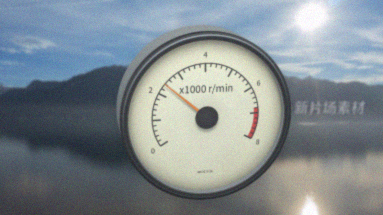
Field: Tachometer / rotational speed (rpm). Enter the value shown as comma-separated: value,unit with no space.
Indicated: 2400,rpm
